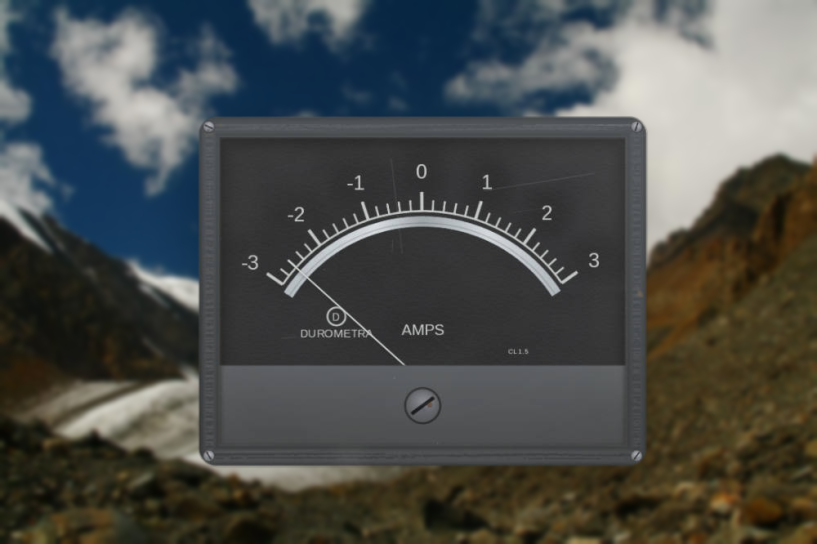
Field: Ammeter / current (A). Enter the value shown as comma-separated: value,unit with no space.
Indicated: -2.6,A
